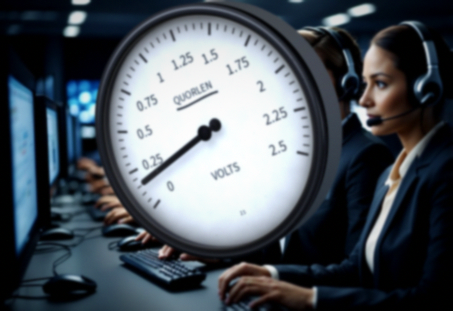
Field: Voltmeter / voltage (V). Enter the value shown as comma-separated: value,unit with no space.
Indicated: 0.15,V
